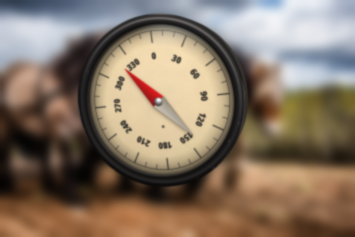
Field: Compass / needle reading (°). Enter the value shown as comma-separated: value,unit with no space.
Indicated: 320,°
